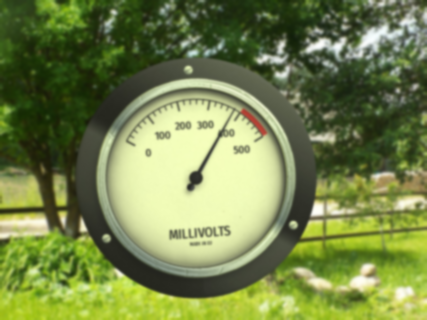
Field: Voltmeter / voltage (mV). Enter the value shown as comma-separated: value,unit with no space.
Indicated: 380,mV
